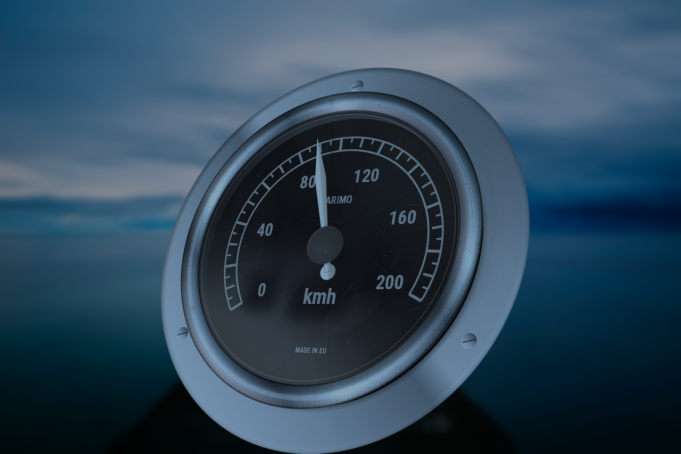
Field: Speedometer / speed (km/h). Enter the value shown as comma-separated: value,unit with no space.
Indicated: 90,km/h
